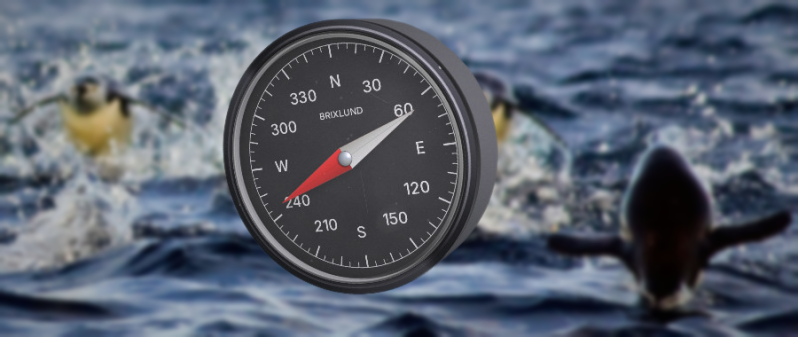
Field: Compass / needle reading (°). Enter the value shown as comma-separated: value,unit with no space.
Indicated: 245,°
